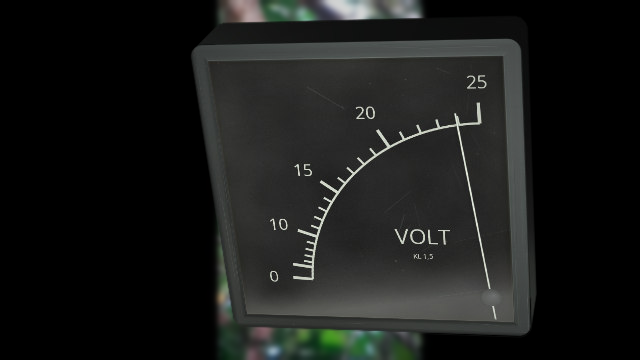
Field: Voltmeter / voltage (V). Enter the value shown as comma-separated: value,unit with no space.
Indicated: 24,V
